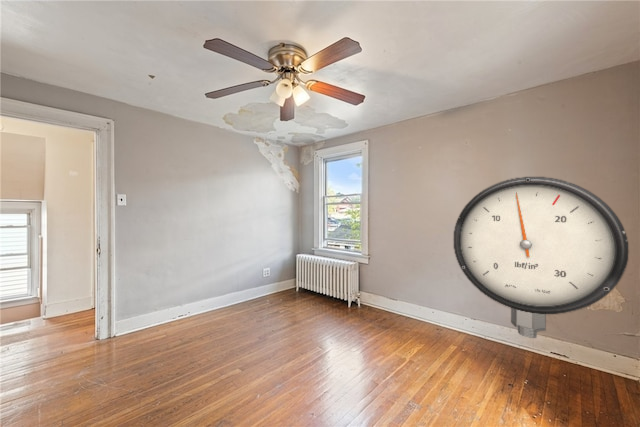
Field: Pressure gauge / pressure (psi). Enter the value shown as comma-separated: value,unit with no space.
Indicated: 14,psi
